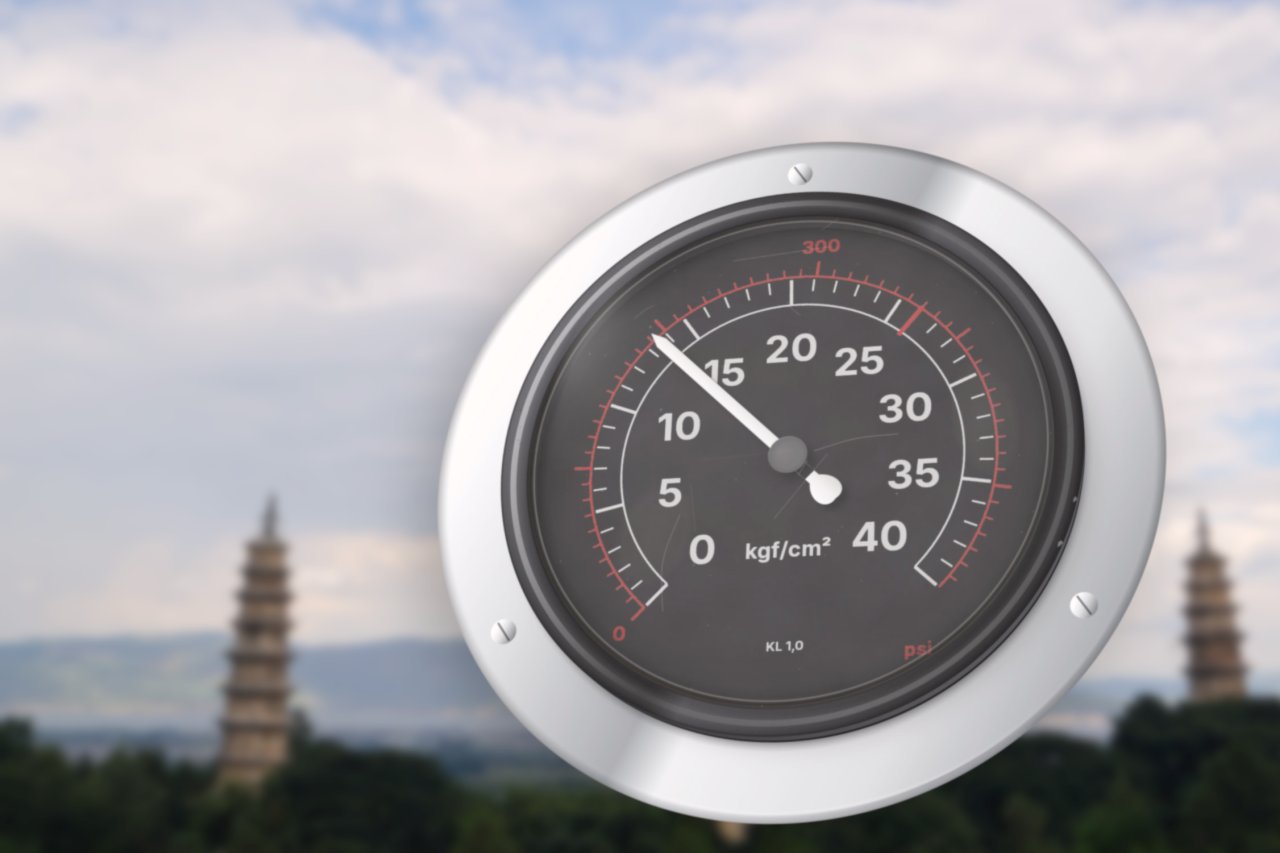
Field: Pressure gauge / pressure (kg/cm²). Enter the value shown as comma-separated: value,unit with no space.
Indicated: 13.5,kg/cm²
